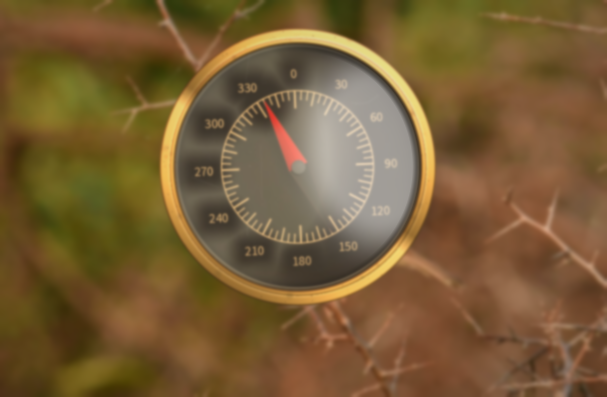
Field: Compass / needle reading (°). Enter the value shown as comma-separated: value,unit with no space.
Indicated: 335,°
